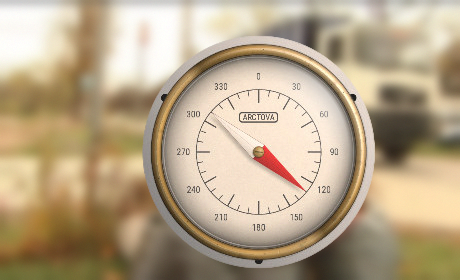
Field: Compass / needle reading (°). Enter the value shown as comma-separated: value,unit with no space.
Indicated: 130,°
